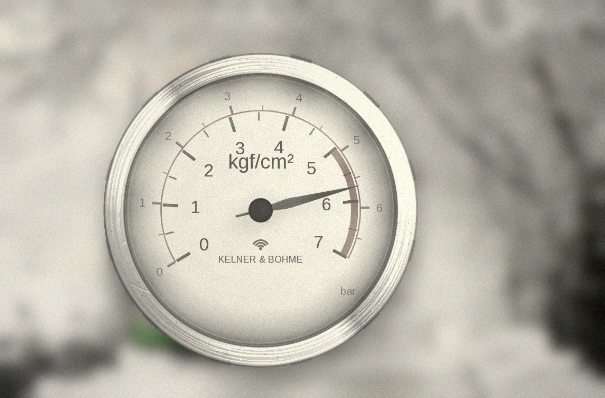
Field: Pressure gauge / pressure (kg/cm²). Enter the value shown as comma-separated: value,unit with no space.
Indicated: 5.75,kg/cm²
